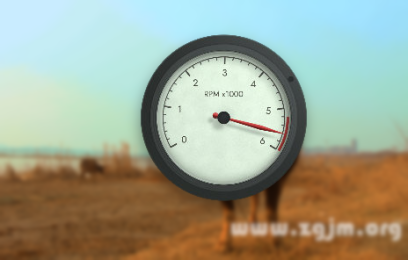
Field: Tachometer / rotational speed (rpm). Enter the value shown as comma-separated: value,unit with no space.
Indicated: 5600,rpm
